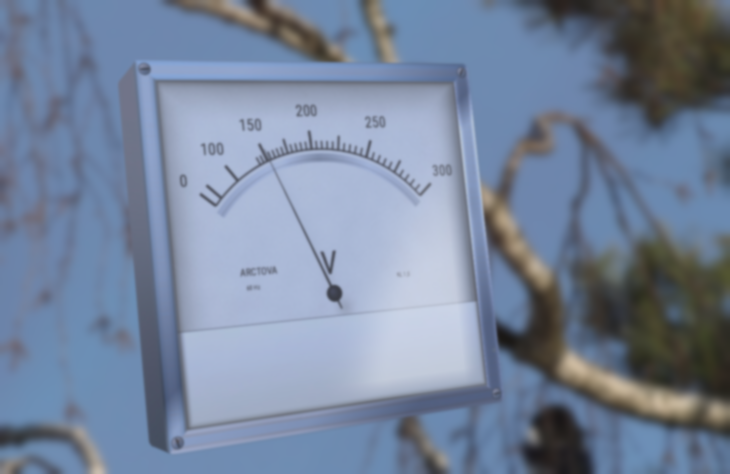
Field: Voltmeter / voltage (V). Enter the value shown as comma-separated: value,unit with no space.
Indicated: 150,V
